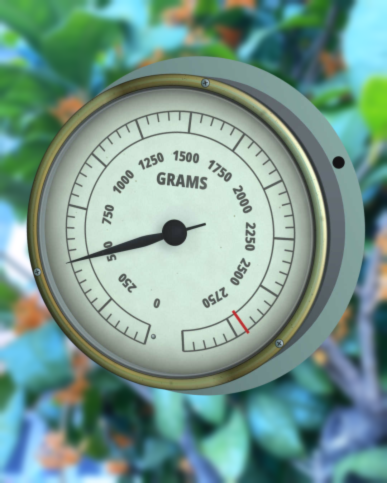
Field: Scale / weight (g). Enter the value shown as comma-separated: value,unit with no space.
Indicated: 500,g
